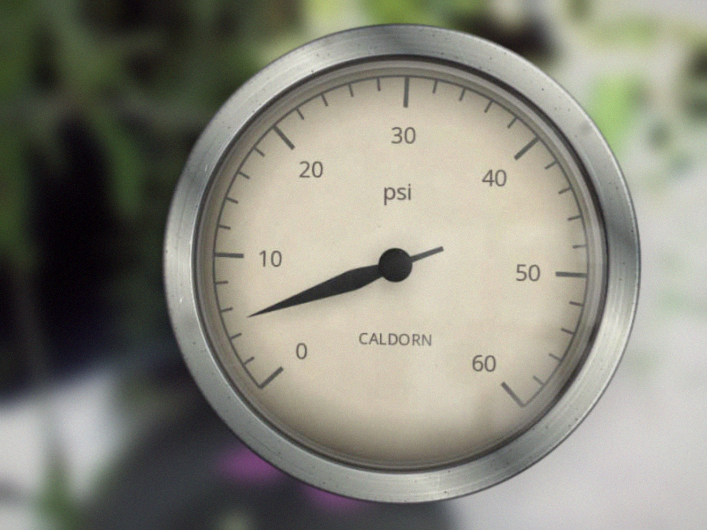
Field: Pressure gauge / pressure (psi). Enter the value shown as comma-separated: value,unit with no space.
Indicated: 5,psi
